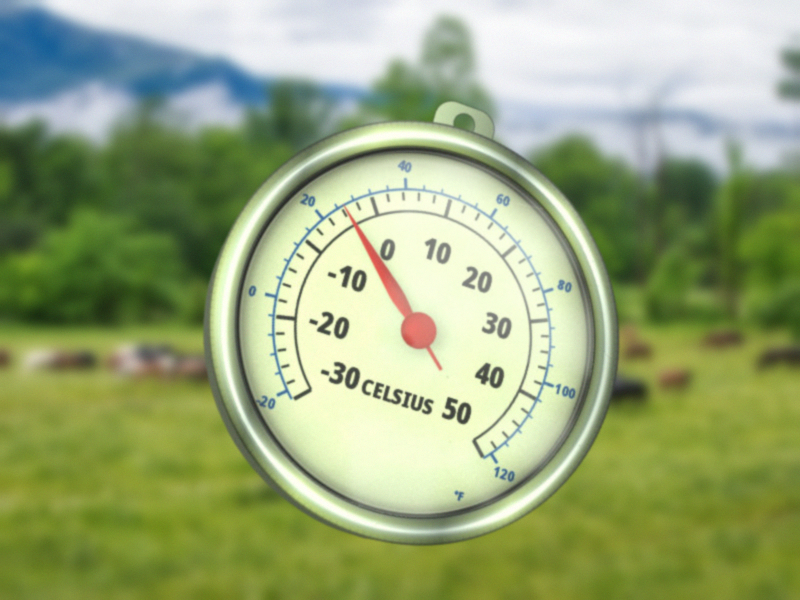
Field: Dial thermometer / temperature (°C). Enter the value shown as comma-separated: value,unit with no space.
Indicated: -4,°C
